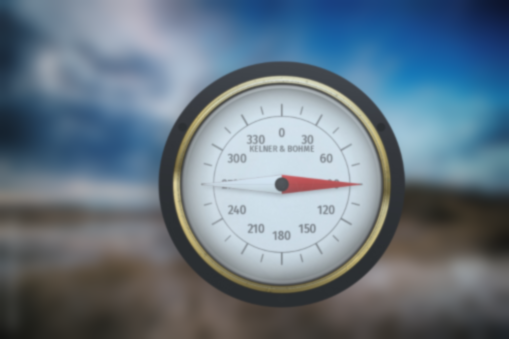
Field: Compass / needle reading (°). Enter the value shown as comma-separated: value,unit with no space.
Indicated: 90,°
